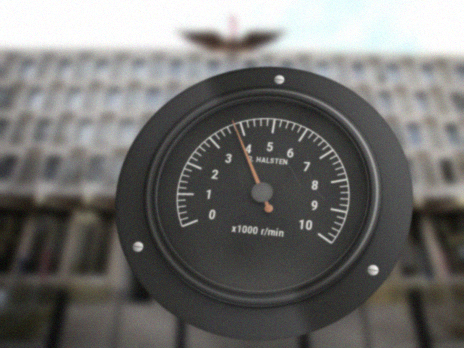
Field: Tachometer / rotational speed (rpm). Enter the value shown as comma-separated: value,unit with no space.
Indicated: 3800,rpm
